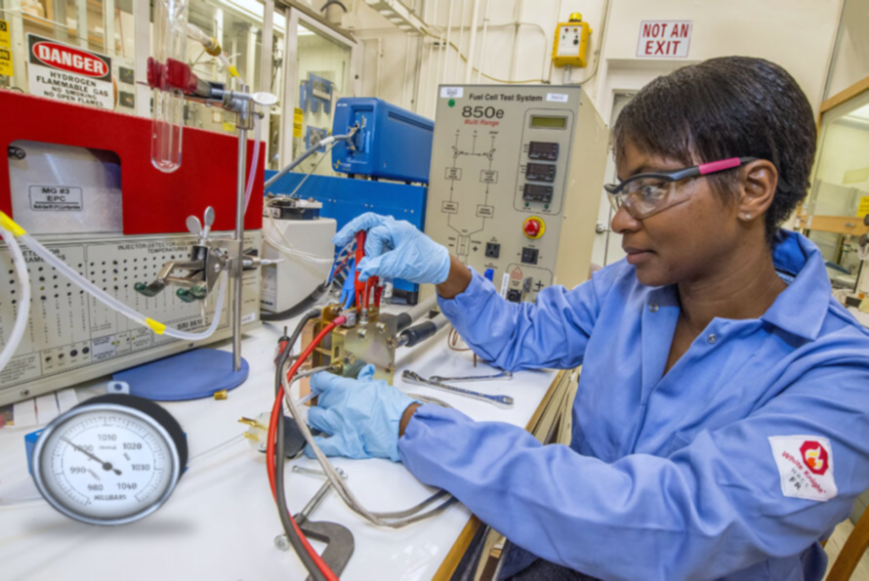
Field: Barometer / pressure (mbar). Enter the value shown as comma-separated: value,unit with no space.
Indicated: 1000,mbar
